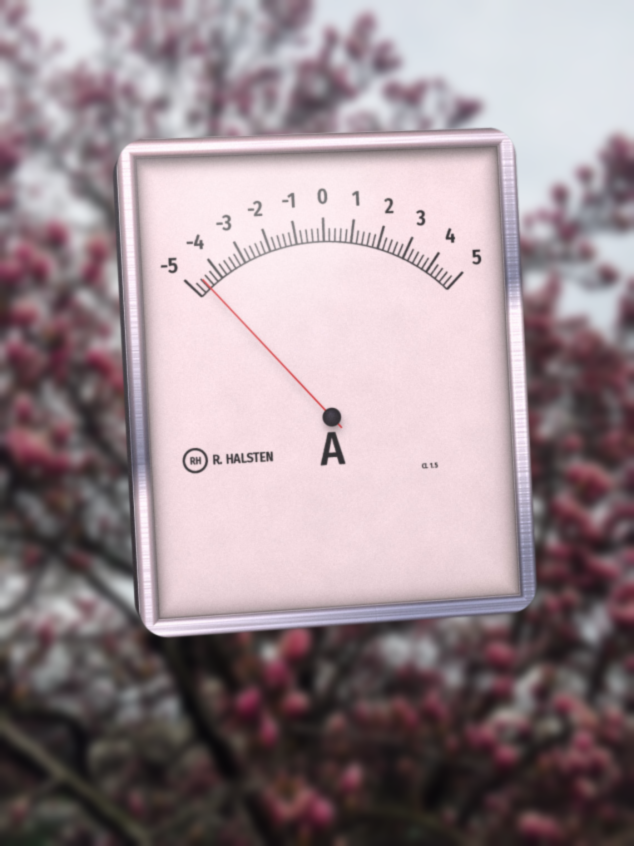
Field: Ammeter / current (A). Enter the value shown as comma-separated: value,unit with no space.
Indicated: -4.6,A
